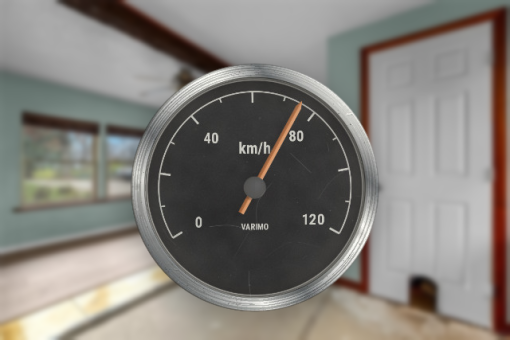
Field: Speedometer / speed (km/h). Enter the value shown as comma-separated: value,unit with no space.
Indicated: 75,km/h
